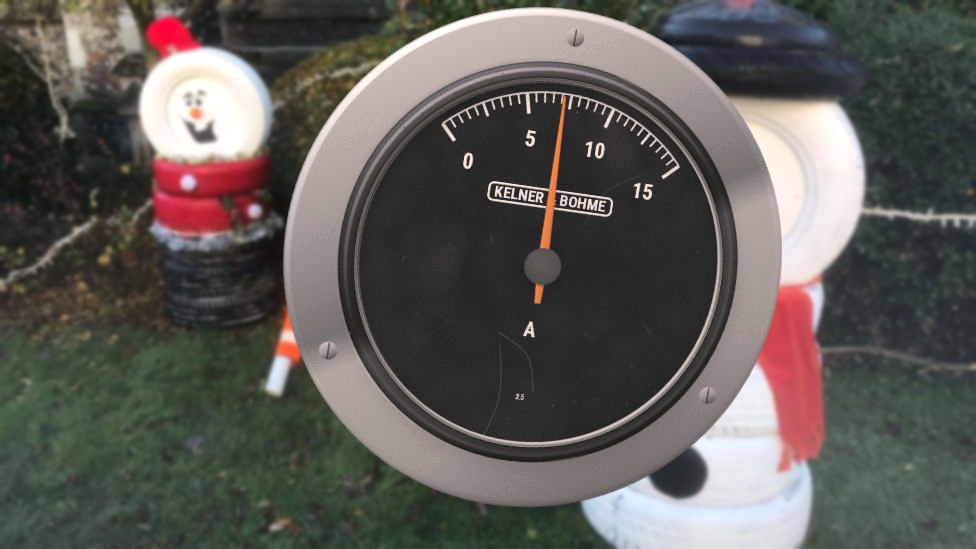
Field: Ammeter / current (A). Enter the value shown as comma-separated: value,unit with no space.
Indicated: 7,A
